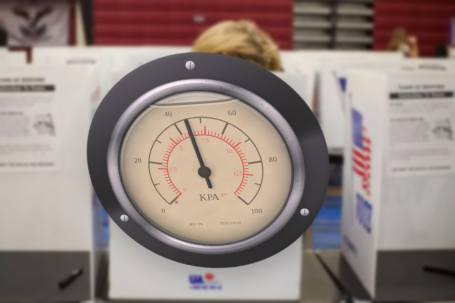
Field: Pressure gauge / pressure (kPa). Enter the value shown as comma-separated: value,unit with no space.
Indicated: 45,kPa
